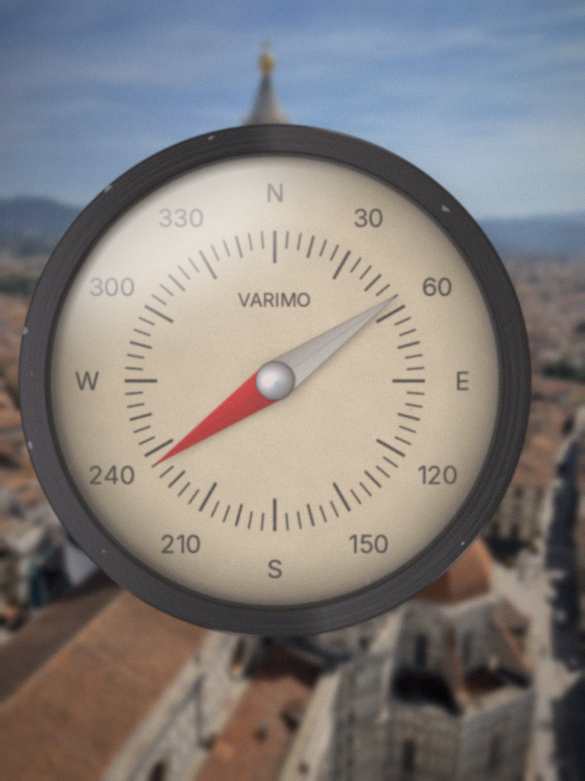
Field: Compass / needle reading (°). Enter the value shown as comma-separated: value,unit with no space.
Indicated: 235,°
